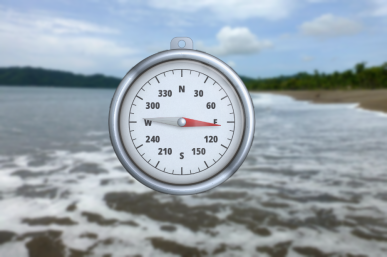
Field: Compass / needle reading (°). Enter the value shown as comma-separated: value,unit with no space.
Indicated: 95,°
